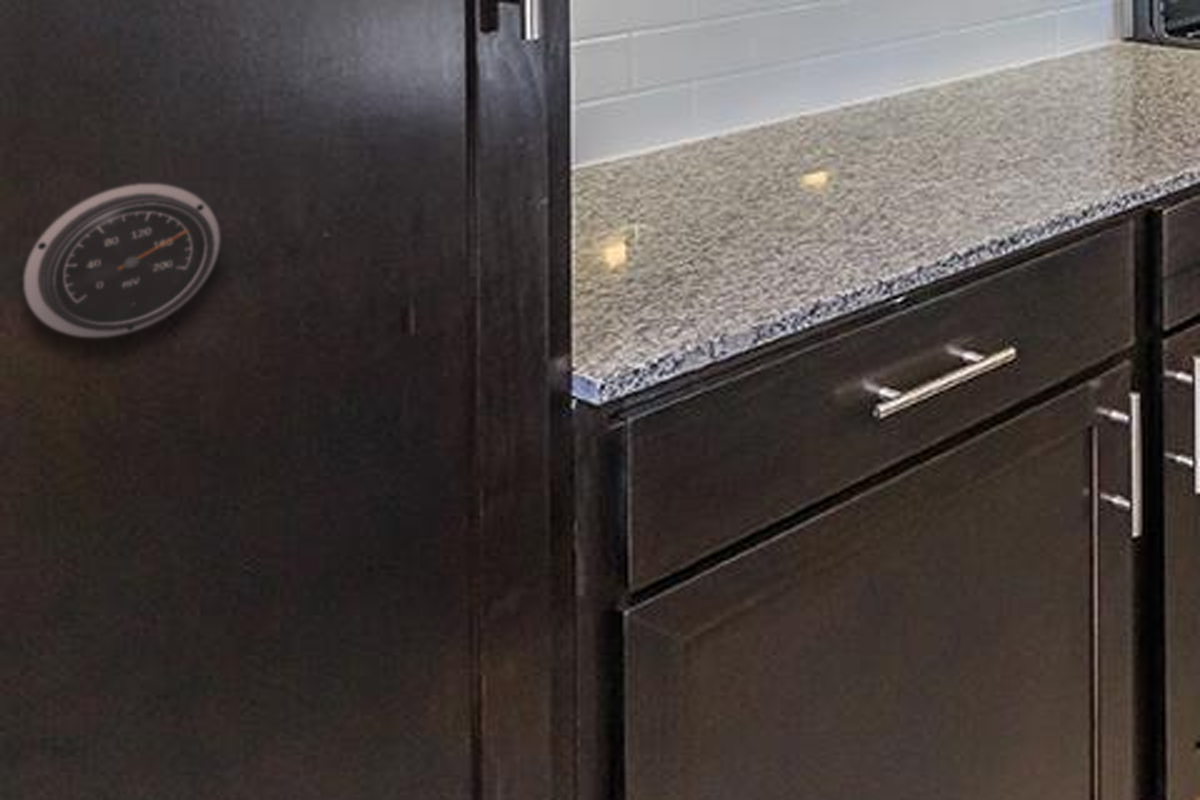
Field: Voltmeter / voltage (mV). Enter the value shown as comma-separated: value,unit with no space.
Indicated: 160,mV
